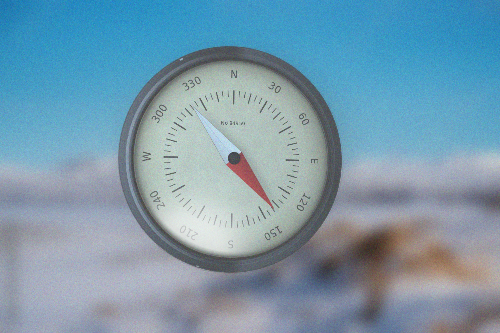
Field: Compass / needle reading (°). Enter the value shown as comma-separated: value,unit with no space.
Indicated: 140,°
